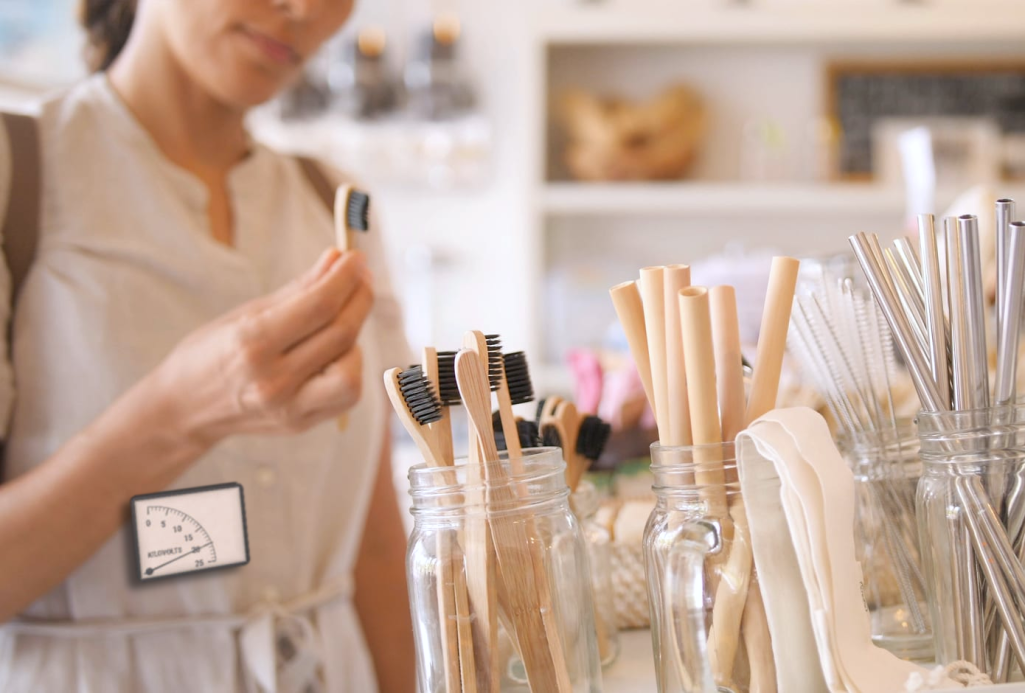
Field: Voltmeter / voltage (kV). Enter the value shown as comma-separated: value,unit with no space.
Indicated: 20,kV
